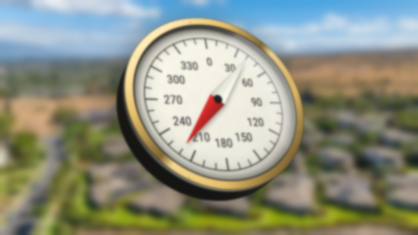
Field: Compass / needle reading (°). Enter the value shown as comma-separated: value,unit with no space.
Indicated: 220,°
